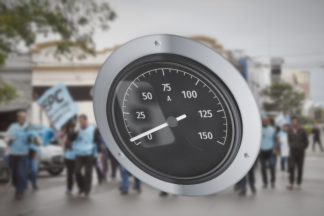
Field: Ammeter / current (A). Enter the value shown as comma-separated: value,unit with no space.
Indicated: 5,A
